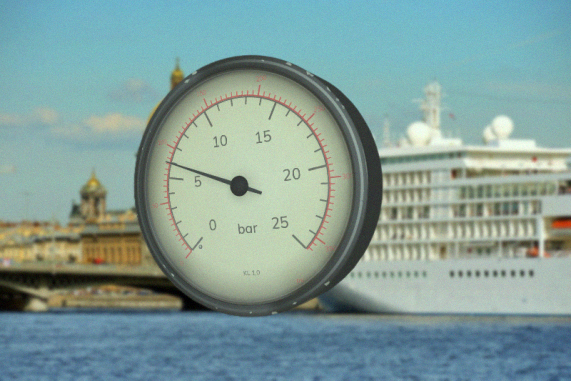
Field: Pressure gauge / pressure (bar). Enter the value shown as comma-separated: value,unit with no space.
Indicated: 6,bar
